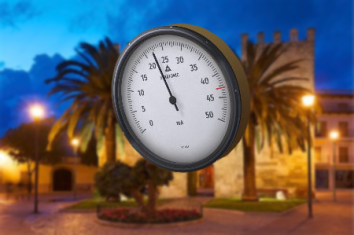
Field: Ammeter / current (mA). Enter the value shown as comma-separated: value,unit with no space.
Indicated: 22.5,mA
